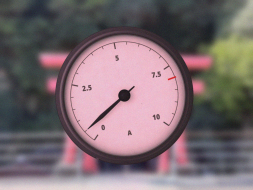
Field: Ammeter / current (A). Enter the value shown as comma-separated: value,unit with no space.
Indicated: 0.5,A
